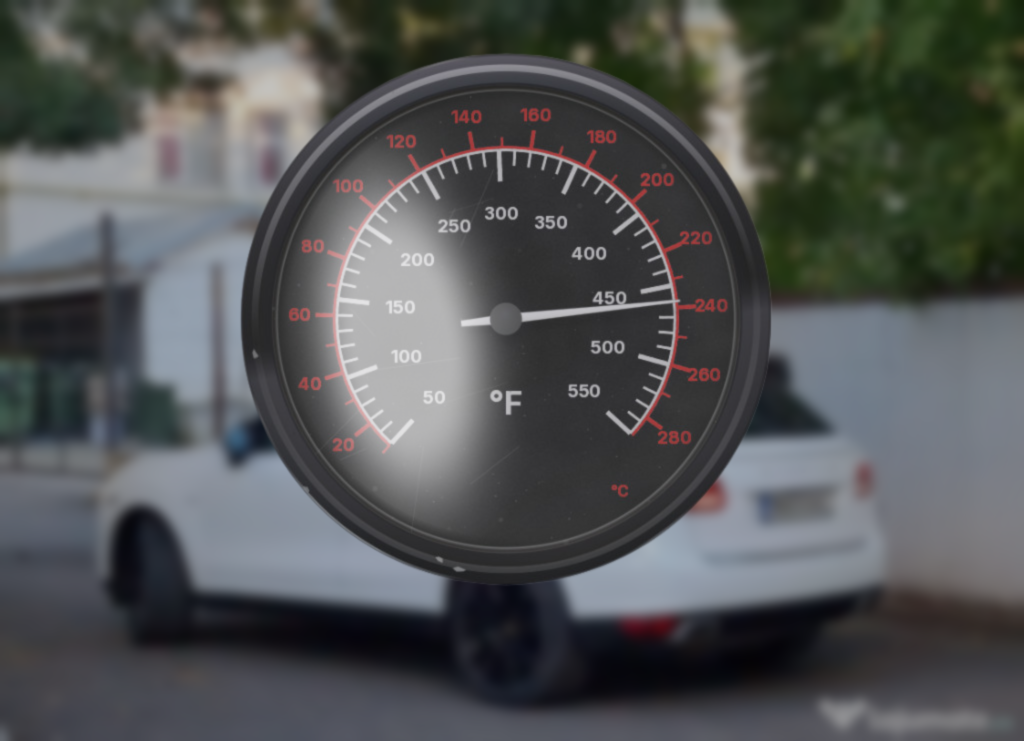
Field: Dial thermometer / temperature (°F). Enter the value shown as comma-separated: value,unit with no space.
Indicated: 460,°F
